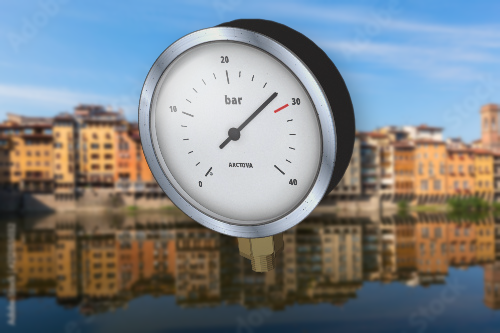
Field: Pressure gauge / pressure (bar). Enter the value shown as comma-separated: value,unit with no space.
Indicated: 28,bar
